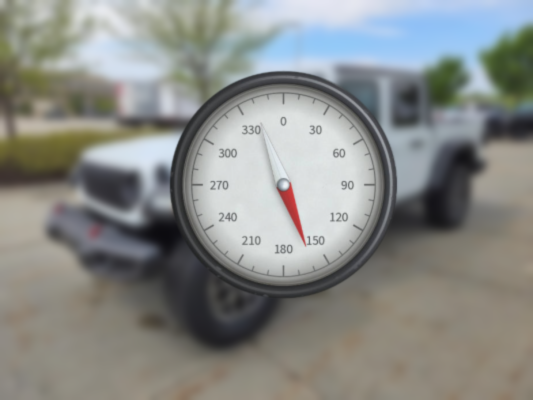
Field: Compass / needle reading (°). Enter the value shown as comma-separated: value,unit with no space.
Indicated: 160,°
